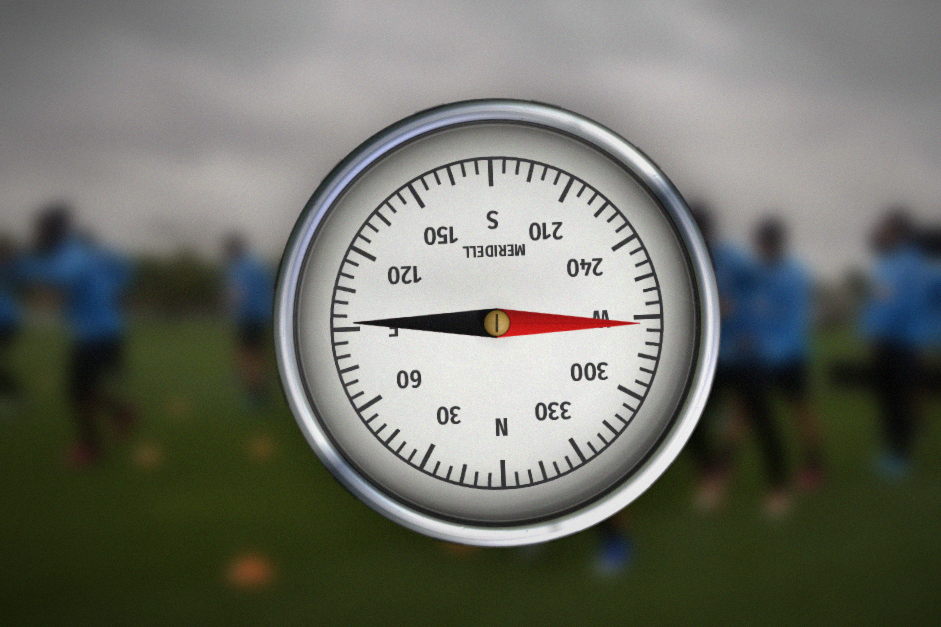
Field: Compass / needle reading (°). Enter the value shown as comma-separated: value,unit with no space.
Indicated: 272.5,°
